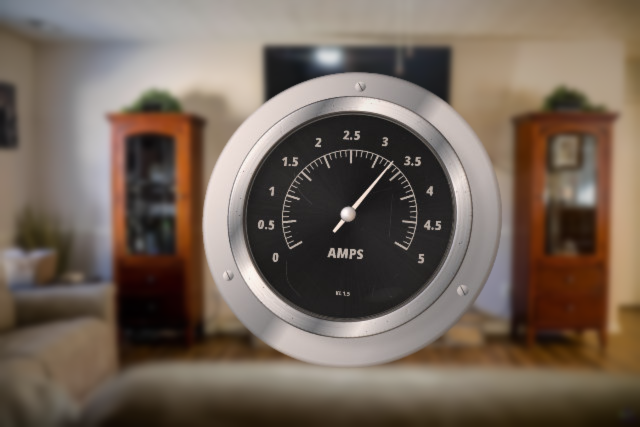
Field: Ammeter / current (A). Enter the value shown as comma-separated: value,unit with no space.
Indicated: 3.3,A
